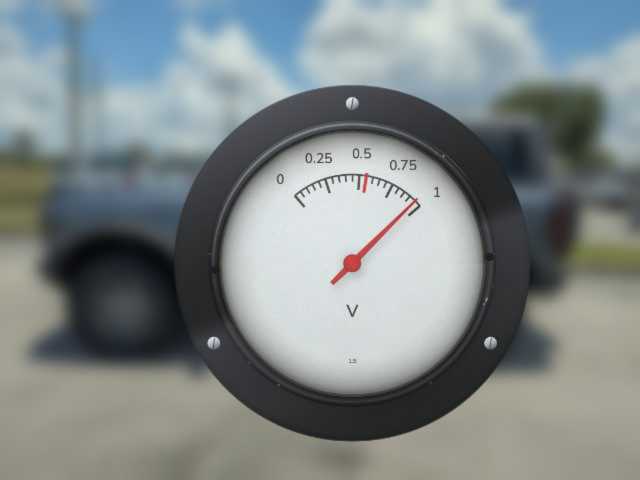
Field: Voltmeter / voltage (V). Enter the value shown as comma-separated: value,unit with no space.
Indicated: 0.95,V
